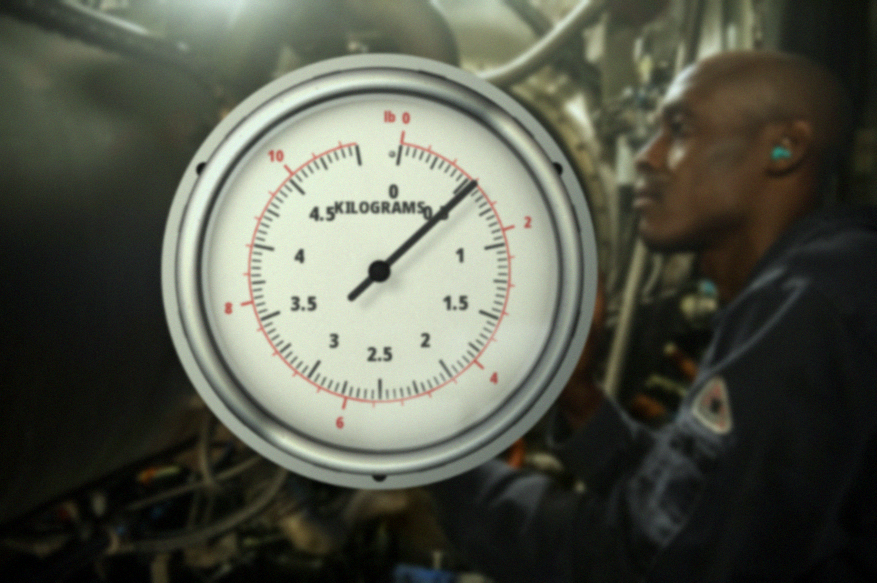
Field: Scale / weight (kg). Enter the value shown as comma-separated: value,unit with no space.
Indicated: 0.55,kg
